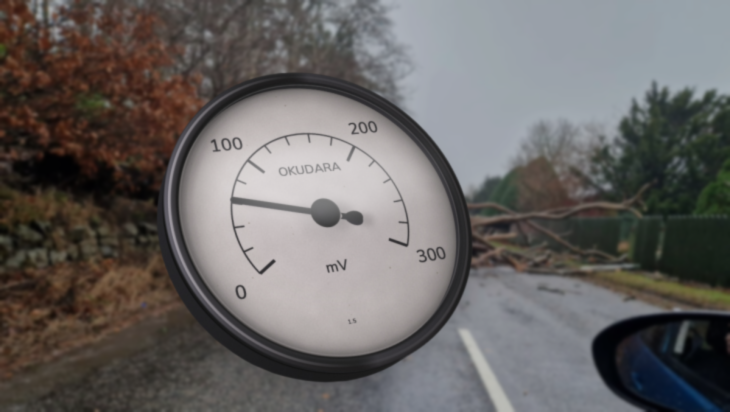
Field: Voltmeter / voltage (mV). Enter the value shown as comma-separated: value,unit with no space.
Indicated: 60,mV
